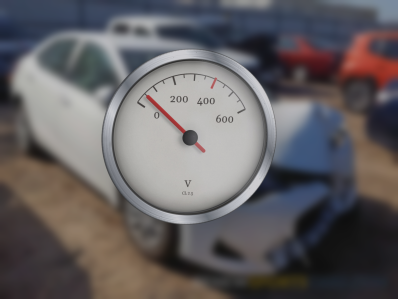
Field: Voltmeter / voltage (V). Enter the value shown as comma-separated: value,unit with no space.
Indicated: 50,V
